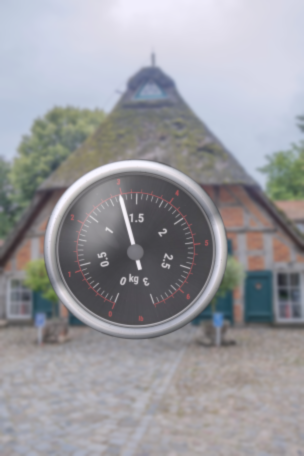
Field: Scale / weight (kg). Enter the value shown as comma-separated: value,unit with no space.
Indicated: 1.35,kg
